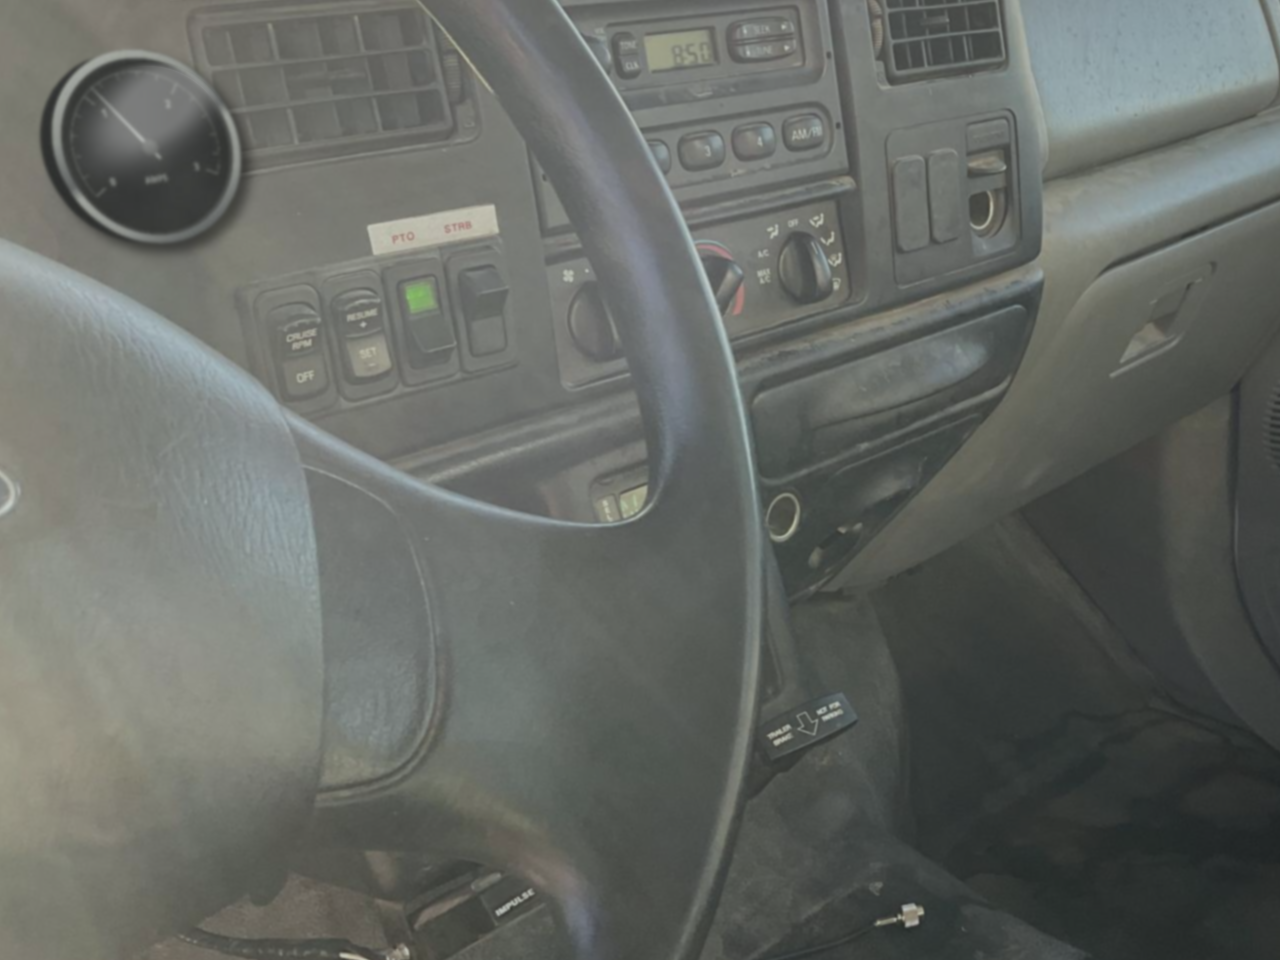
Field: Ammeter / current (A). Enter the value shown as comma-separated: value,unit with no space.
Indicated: 1.1,A
